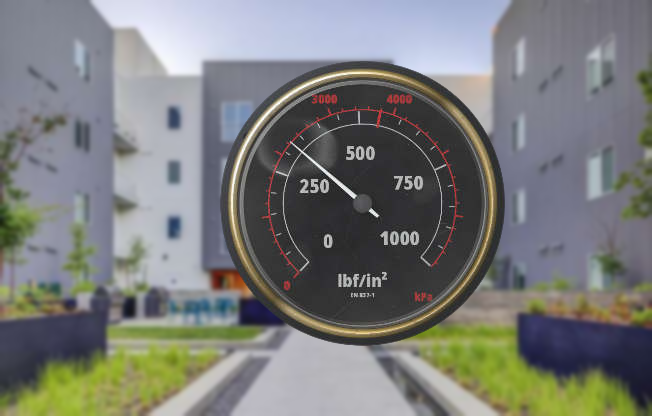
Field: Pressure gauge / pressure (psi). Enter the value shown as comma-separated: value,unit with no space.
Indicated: 325,psi
